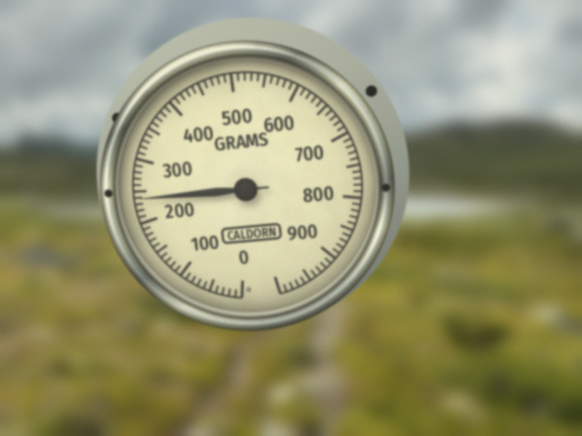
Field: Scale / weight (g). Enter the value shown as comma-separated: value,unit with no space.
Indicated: 240,g
